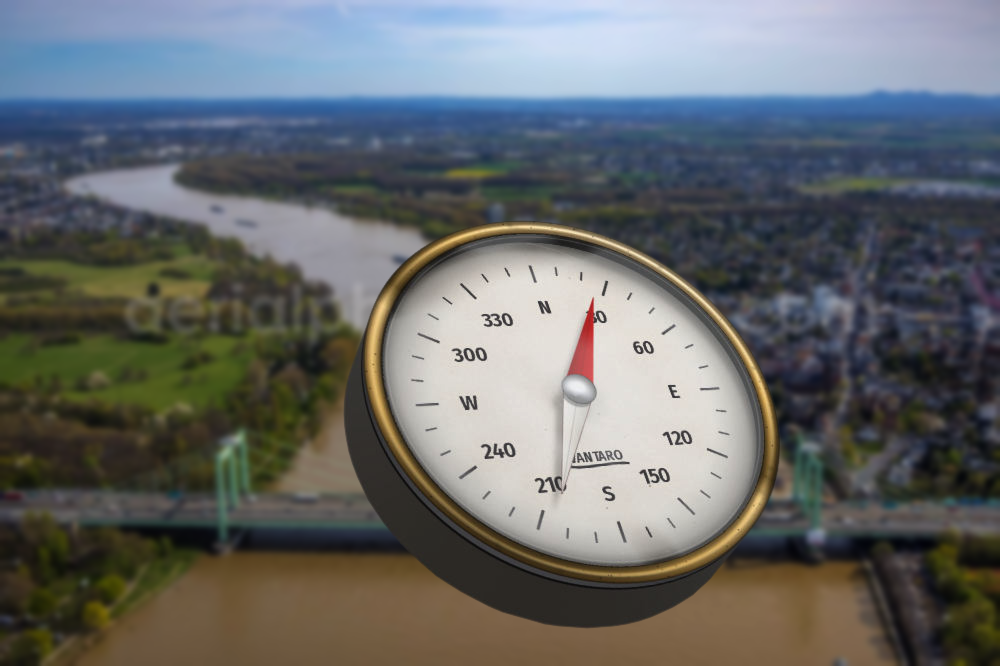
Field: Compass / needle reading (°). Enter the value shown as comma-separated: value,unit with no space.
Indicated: 25,°
